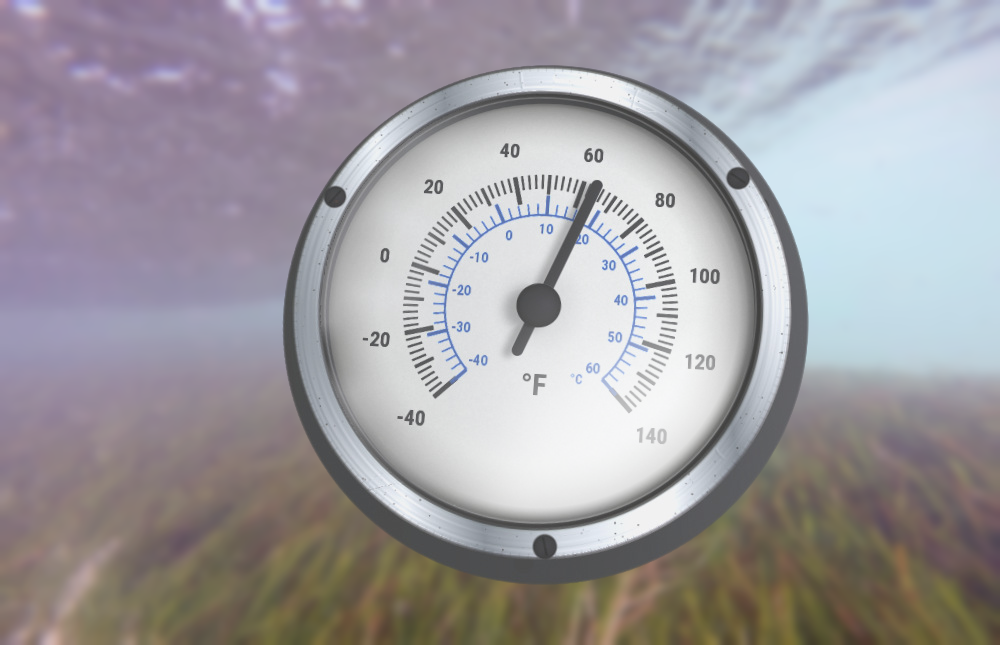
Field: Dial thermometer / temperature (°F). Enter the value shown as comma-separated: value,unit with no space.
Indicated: 64,°F
